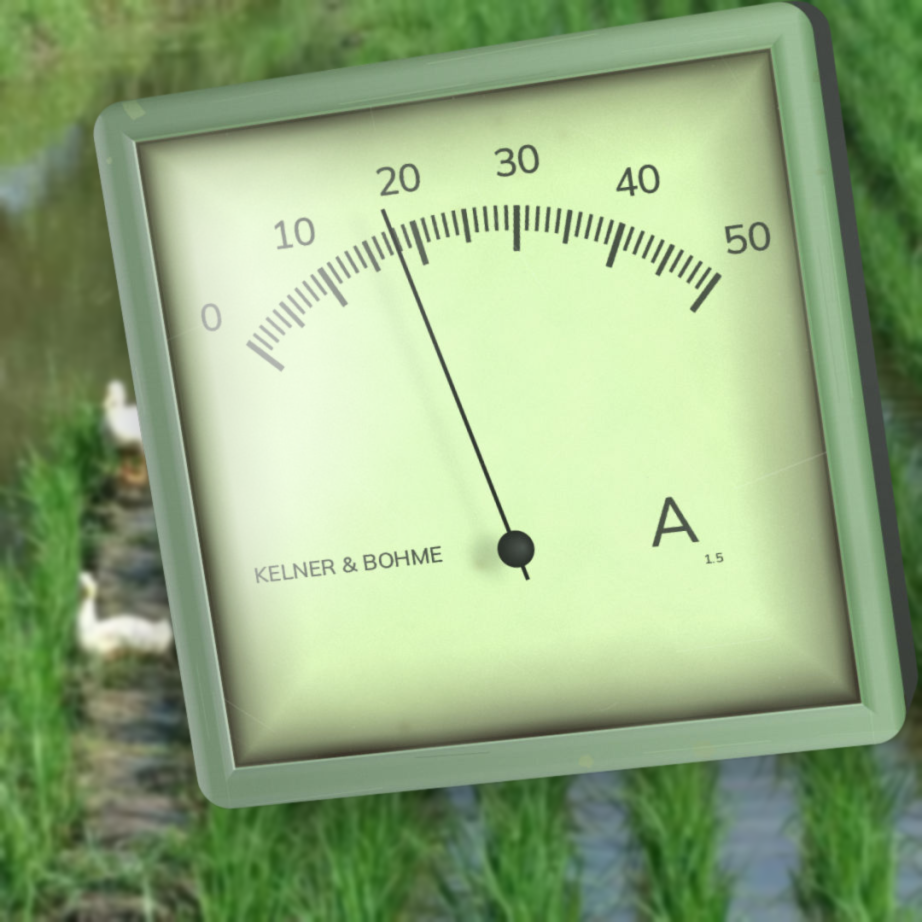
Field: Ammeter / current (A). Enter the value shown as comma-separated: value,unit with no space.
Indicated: 18,A
